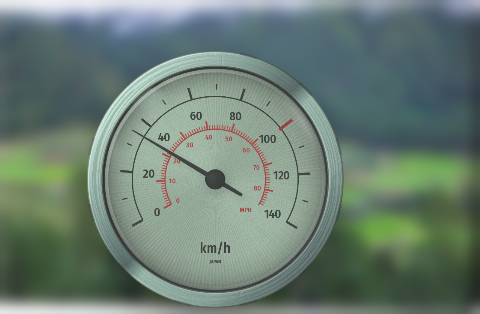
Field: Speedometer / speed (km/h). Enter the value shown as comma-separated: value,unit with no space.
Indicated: 35,km/h
